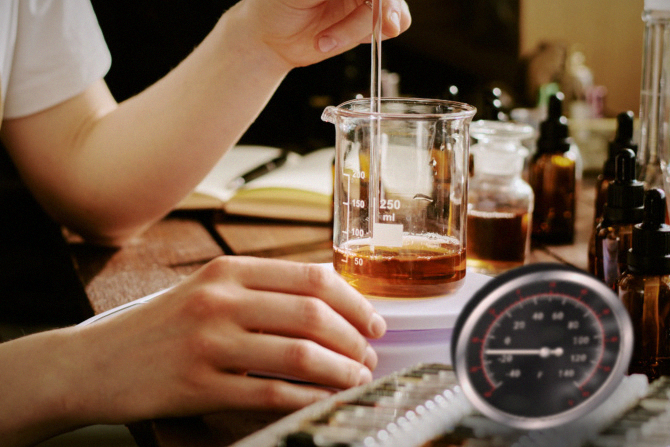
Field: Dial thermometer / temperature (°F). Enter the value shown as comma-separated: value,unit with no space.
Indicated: -10,°F
